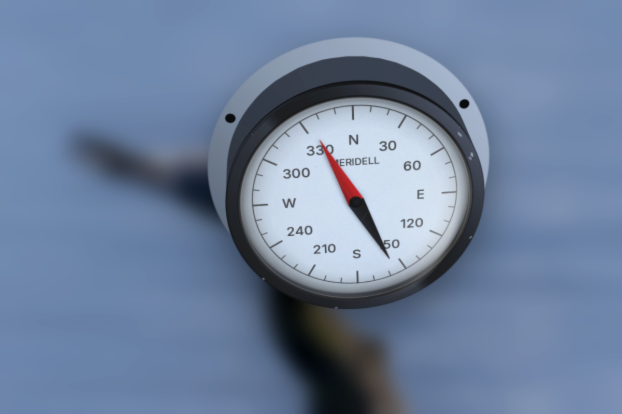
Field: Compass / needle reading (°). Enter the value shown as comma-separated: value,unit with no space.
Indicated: 335,°
